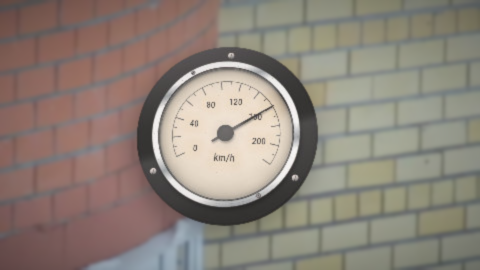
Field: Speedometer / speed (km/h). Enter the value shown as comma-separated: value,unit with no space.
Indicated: 160,km/h
